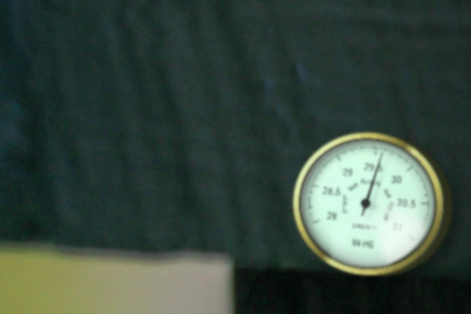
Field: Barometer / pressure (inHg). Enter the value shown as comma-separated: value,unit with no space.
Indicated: 29.6,inHg
